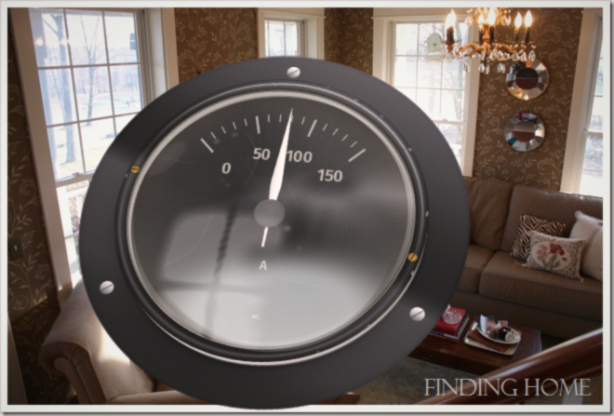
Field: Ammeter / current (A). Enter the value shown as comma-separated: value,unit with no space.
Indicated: 80,A
